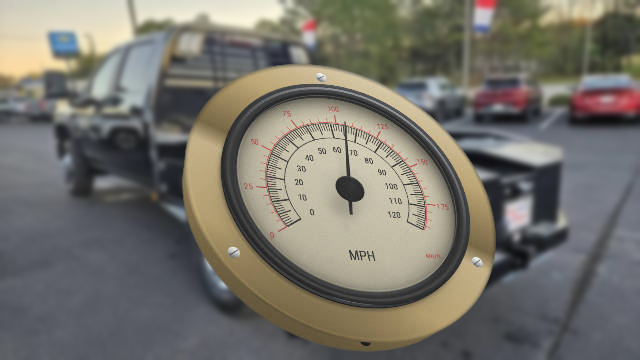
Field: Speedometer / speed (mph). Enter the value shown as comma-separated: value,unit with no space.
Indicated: 65,mph
